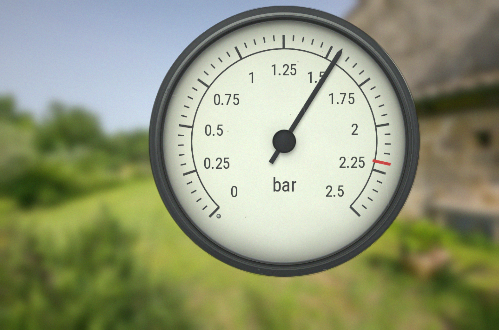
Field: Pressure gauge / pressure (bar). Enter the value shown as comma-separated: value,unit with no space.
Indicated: 1.55,bar
